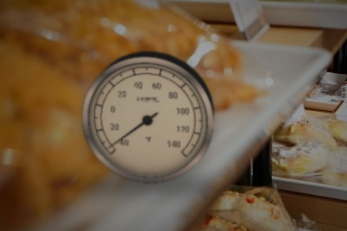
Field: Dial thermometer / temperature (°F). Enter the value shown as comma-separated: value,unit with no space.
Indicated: -35,°F
